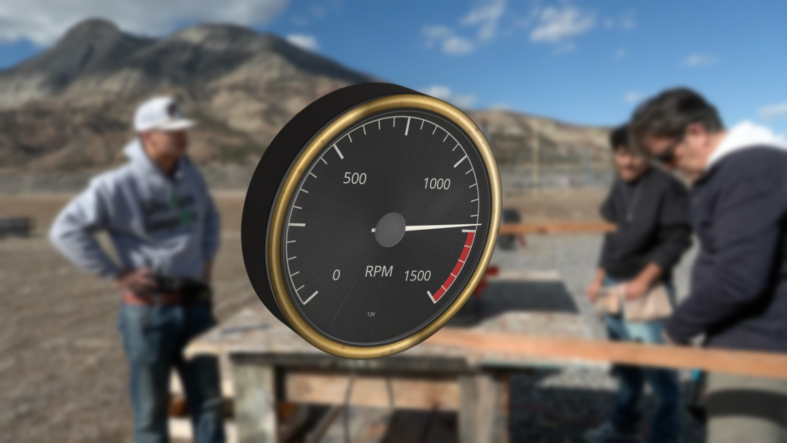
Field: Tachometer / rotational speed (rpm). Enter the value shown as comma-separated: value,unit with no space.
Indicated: 1225,rpm
